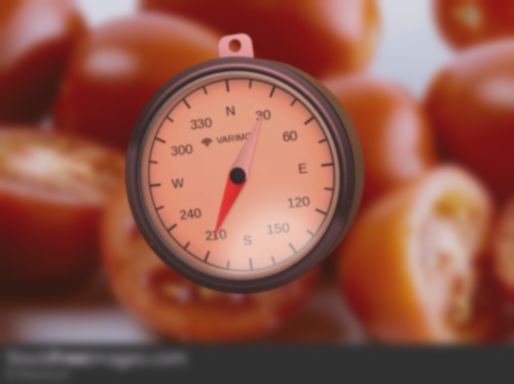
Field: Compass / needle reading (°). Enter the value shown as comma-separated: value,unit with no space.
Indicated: 210,°
